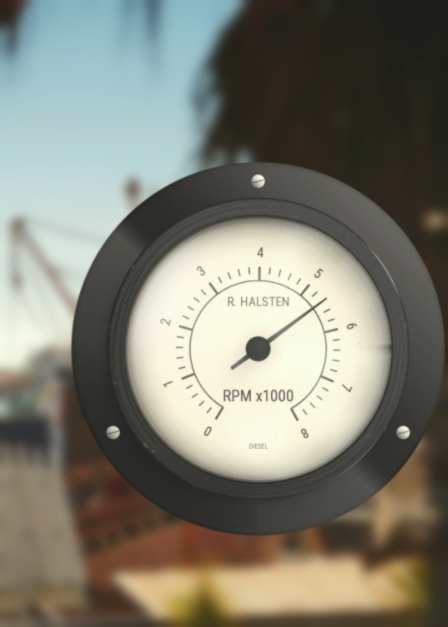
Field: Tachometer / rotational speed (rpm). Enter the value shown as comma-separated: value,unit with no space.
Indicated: 5400,rpm
